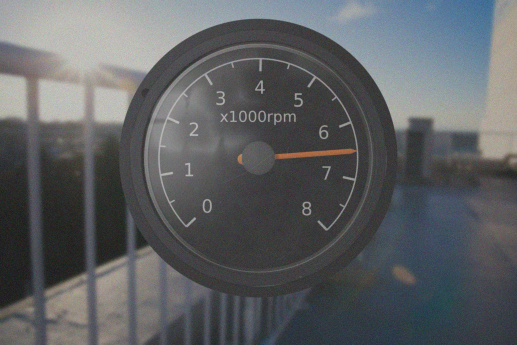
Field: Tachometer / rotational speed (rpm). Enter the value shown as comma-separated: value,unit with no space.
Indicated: 6500,rpm
